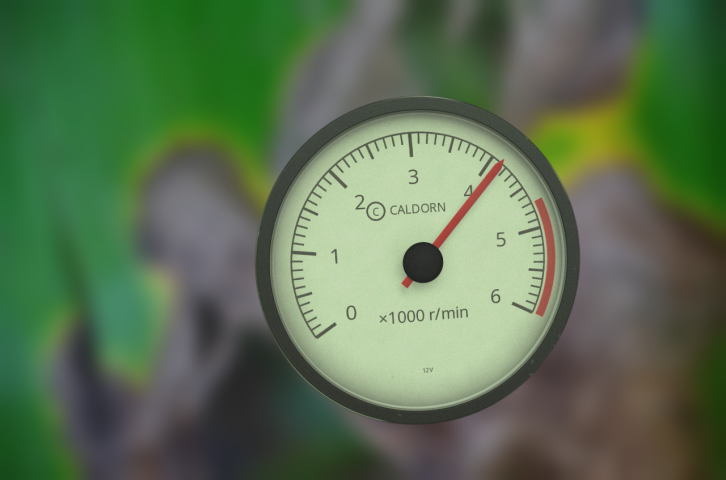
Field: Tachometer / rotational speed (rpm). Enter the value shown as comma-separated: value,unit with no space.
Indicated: 4100,rpm
